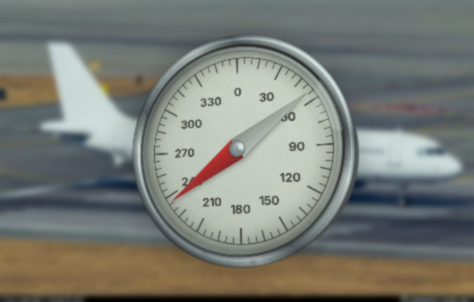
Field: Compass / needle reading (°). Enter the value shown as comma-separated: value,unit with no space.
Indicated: 235,°
